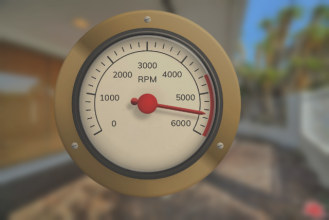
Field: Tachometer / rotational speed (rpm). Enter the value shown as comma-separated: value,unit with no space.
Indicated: 5500,rpm
